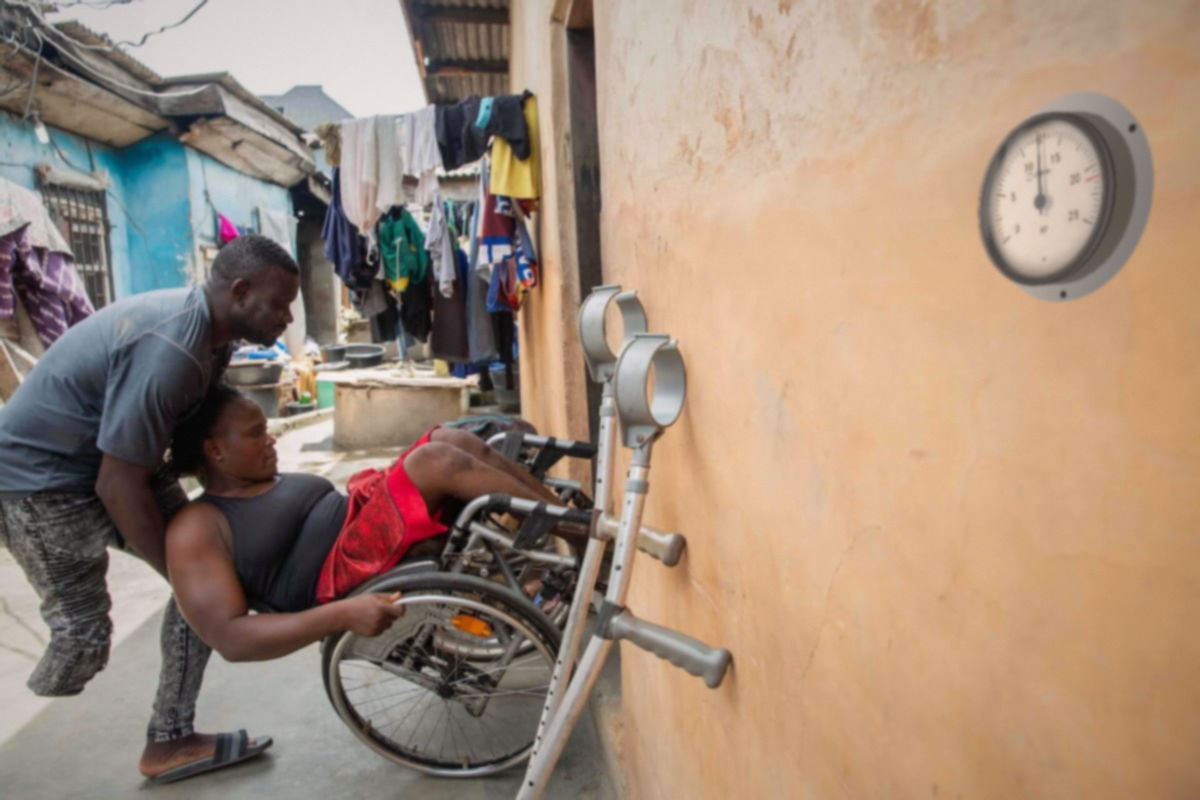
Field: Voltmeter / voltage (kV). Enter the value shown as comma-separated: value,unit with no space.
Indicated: 12.5,kV
